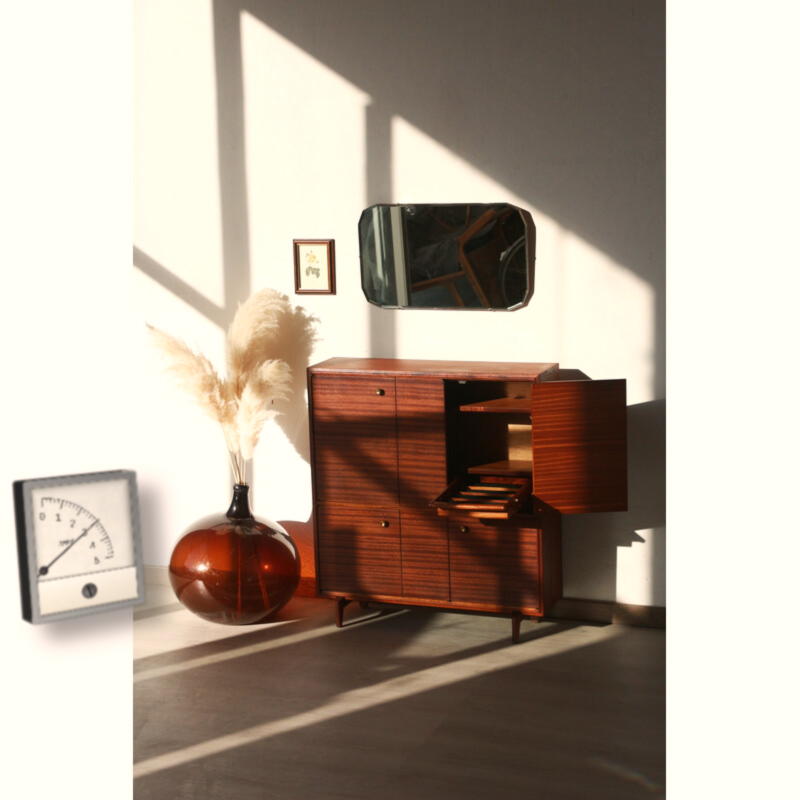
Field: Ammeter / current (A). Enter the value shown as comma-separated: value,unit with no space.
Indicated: 3,A
